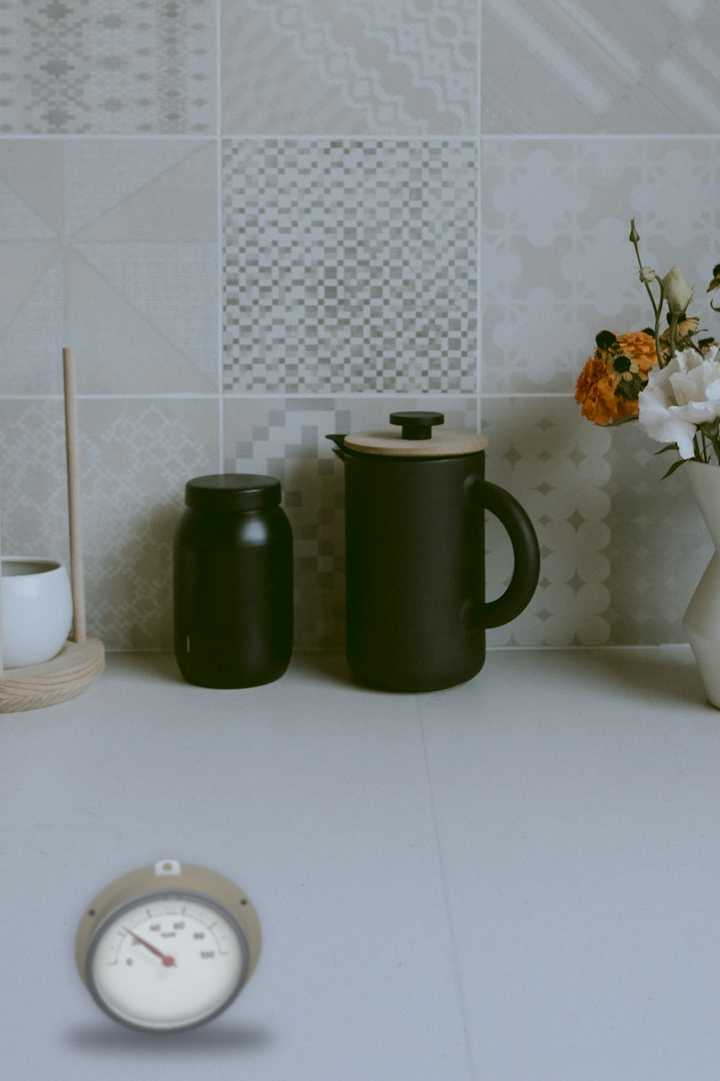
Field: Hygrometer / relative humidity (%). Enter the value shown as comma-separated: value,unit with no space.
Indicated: 25,%
